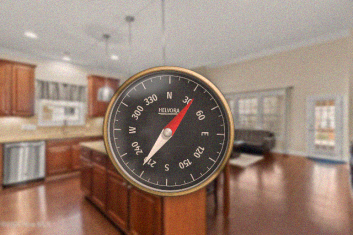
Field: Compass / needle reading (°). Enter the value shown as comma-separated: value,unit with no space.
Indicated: 35,°
